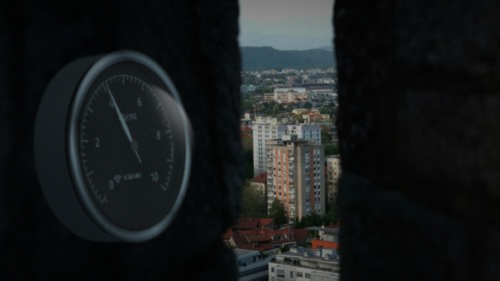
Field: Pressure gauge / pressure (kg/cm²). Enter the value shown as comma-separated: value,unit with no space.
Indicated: 4,kg/cm²
